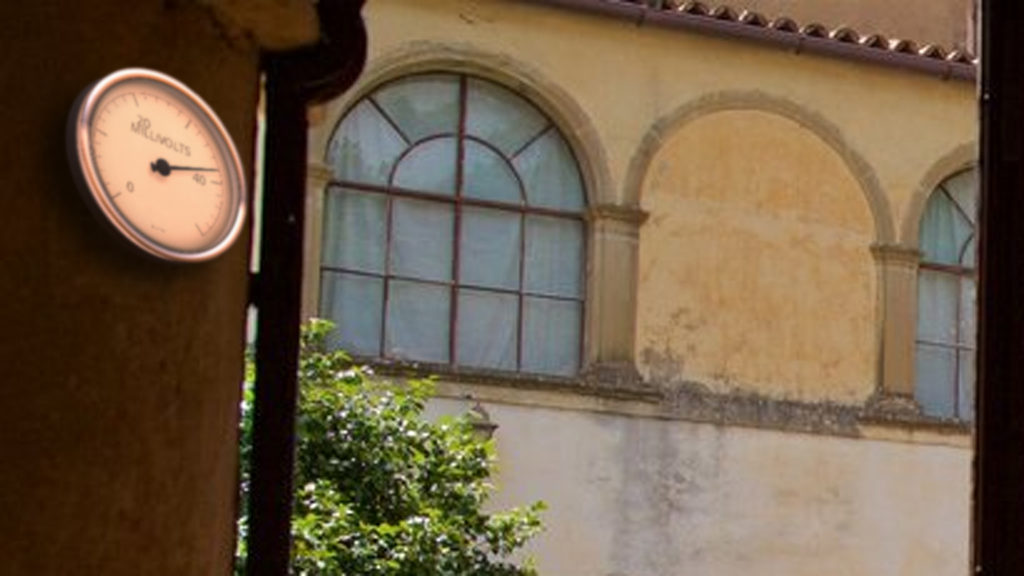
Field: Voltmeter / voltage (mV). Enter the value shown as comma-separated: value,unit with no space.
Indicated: 38,mV
